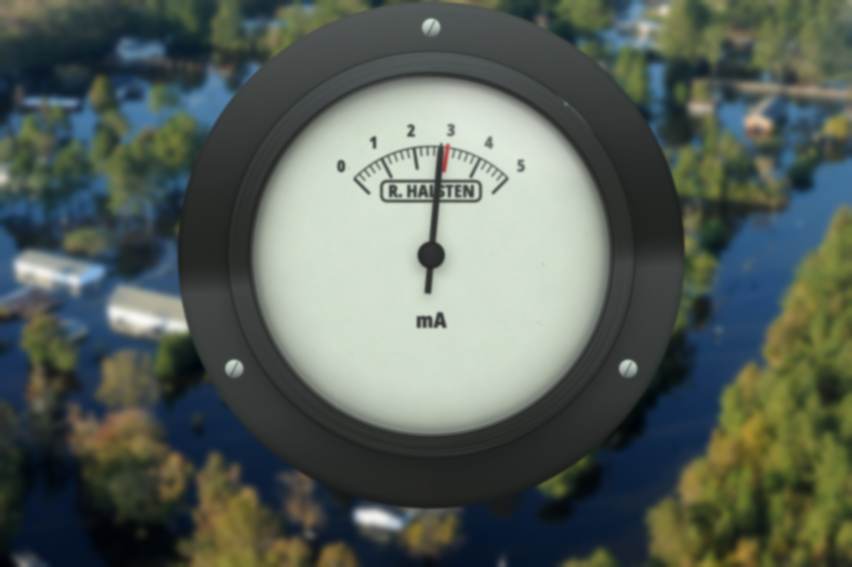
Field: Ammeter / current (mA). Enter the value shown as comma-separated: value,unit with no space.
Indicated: 2.8,mA
